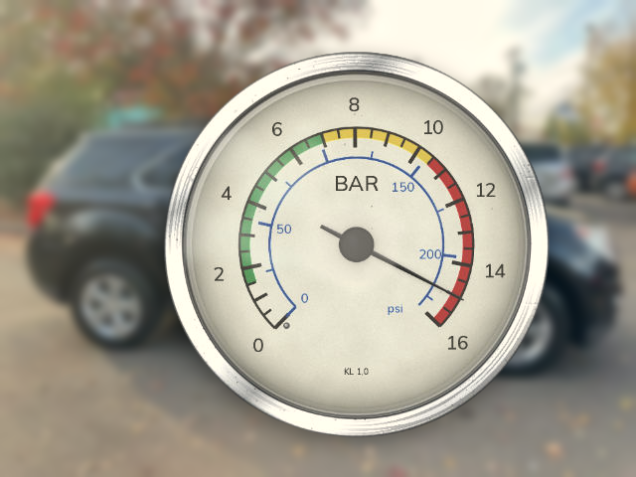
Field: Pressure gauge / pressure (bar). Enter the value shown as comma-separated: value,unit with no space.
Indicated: 15,bar
